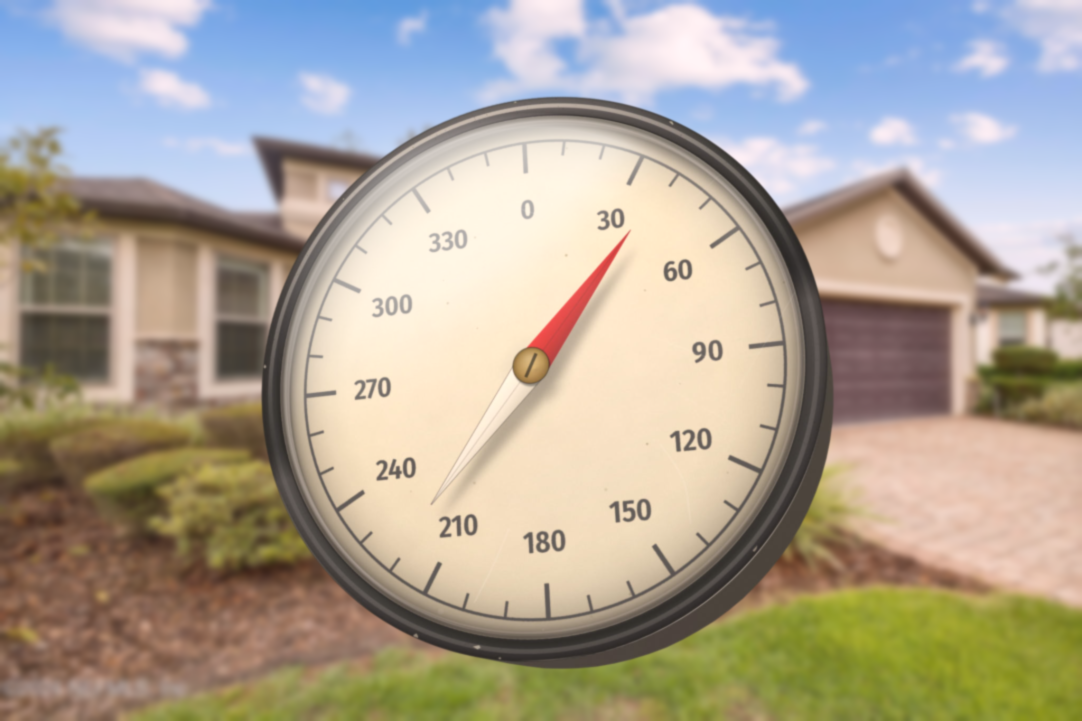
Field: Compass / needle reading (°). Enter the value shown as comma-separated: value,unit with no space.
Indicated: 40,°
